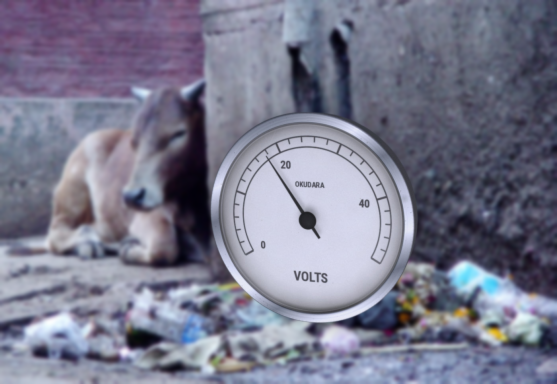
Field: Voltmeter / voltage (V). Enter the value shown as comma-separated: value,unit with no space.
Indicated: 18,V
